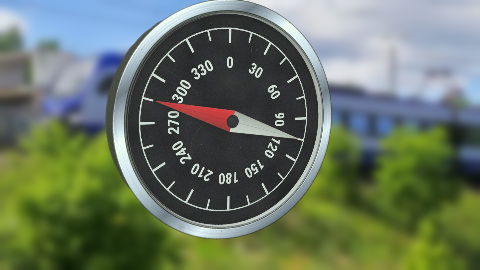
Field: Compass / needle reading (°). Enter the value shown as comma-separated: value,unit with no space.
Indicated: 285,°
